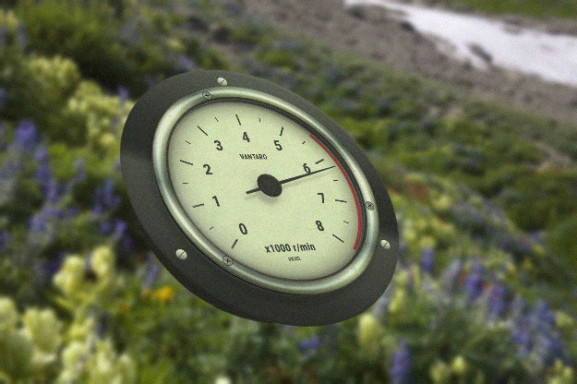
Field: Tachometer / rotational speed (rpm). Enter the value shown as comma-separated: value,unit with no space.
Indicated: 6250,rpm
